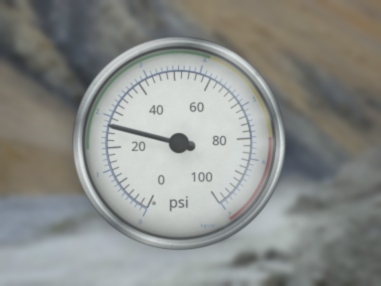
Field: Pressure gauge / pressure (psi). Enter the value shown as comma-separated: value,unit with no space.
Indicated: 26,psi
